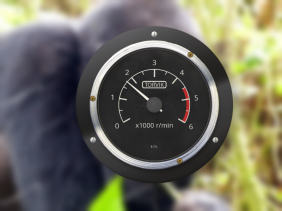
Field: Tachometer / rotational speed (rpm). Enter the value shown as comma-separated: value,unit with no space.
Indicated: 1750,rpm
